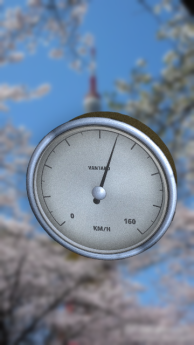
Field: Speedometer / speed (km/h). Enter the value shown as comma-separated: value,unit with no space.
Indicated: 90,km/h
